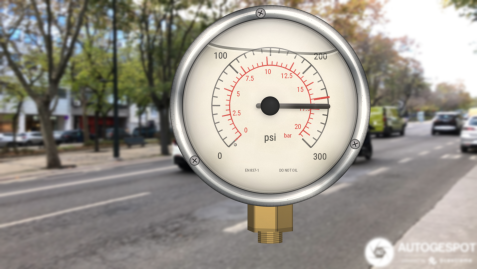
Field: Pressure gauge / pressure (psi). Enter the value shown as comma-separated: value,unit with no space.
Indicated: 250,psi
